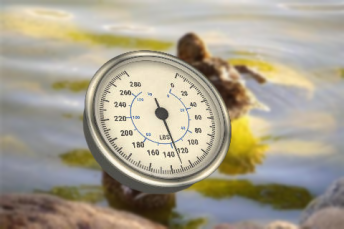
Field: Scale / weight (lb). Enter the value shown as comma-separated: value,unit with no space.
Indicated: 130,lb
